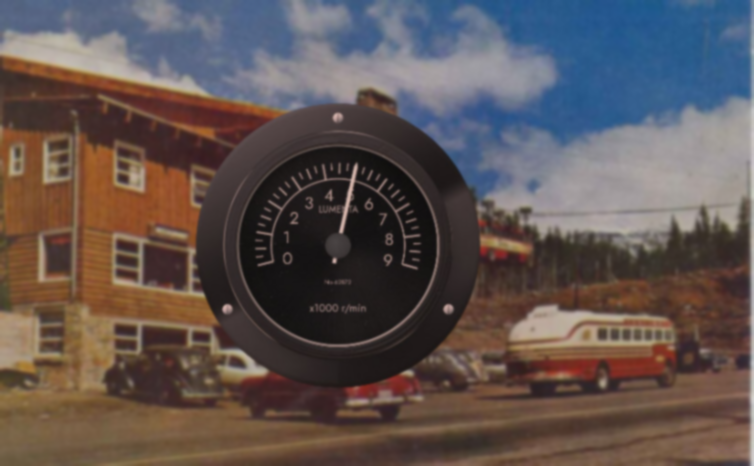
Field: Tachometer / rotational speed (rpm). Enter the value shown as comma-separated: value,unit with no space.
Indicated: 5000,rpm
